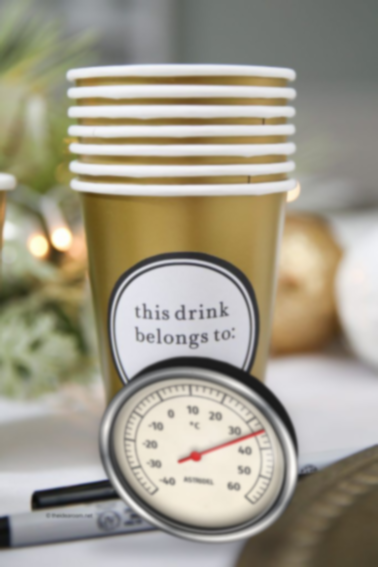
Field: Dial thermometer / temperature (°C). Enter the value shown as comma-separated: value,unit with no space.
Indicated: 34,°C
